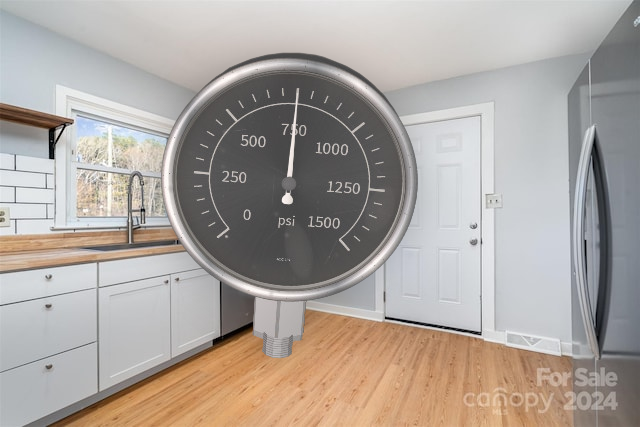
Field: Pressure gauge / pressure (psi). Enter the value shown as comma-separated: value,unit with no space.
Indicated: 750,psi
